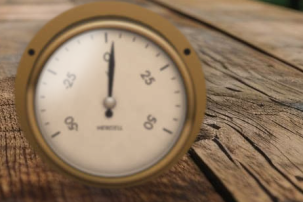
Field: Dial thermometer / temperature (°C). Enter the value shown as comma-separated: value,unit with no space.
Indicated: 2.5,°C
